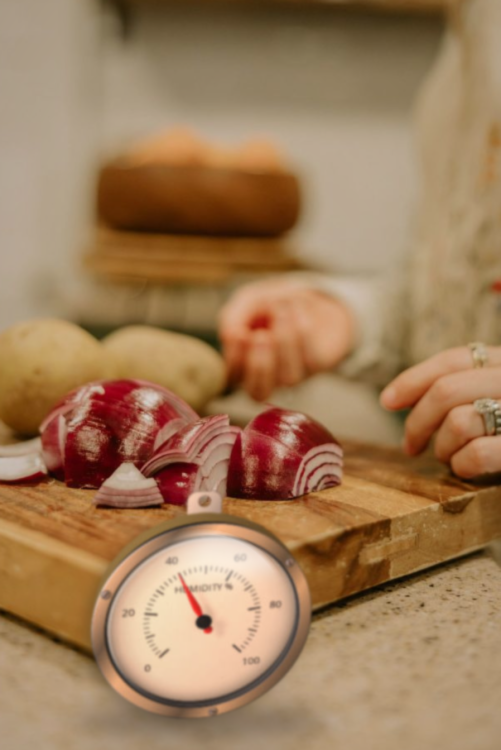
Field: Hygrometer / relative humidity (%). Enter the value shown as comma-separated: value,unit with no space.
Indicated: 40,%
